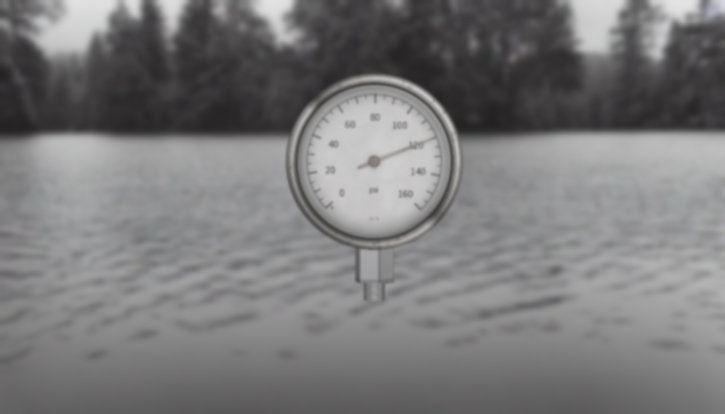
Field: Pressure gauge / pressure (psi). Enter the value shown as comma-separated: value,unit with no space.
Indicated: 120,psi
